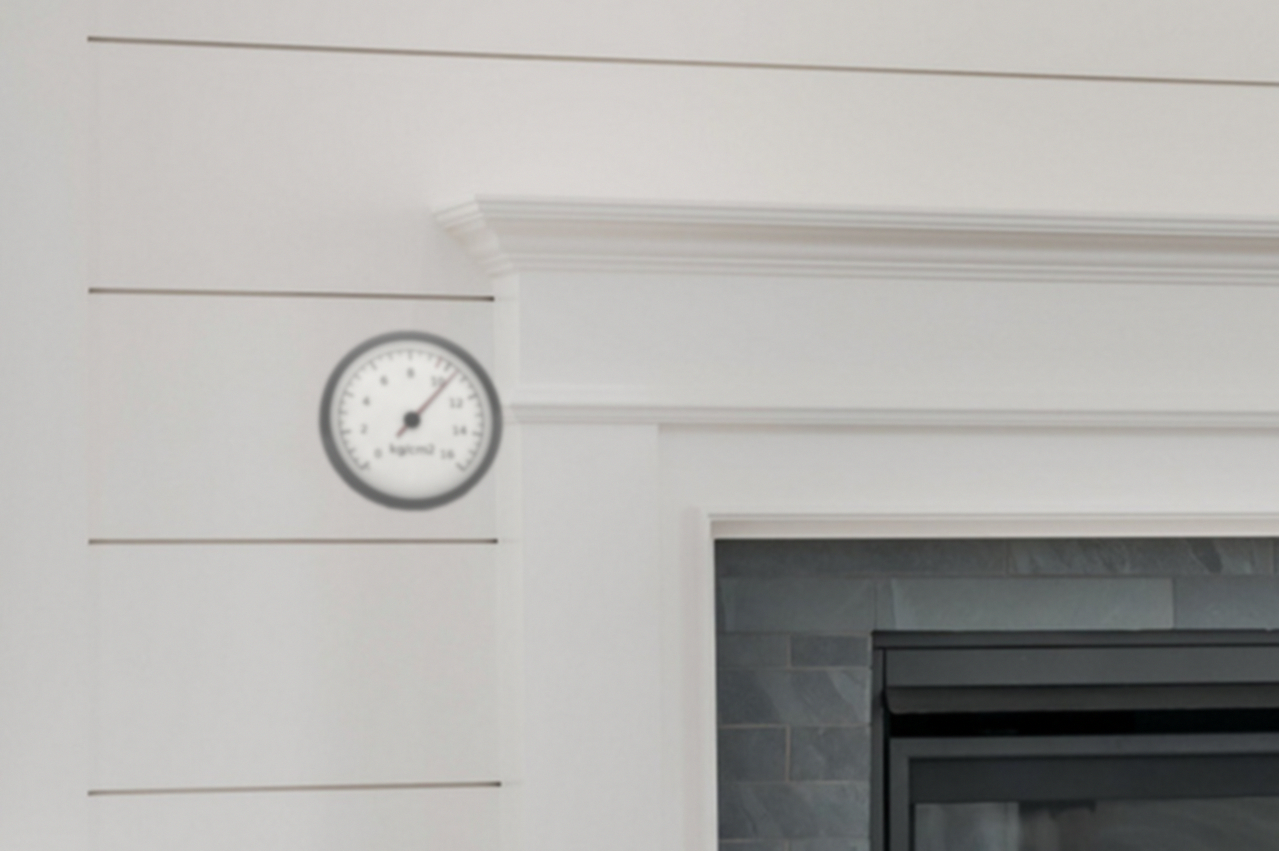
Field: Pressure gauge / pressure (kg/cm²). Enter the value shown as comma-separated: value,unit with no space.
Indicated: 10.5,kg/cm²
